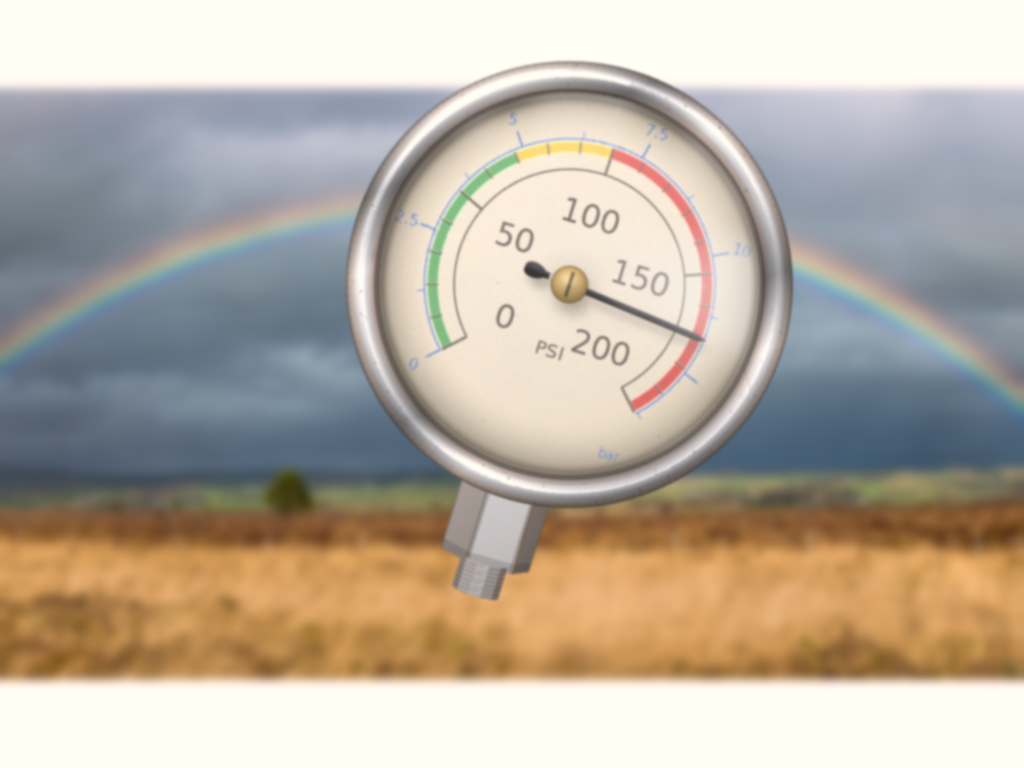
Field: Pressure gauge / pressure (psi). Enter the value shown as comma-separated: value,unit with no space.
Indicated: 170,psi
